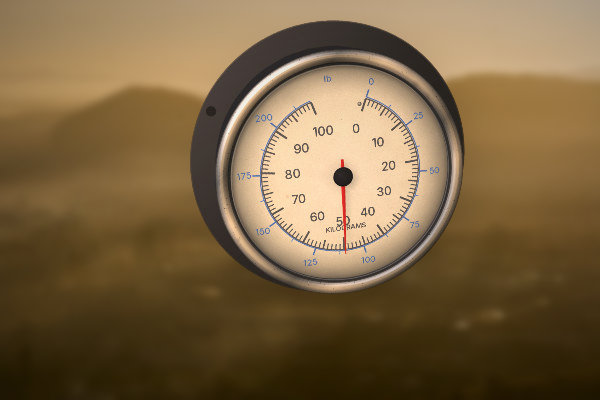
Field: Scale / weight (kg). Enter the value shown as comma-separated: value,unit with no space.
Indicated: 50,kg
